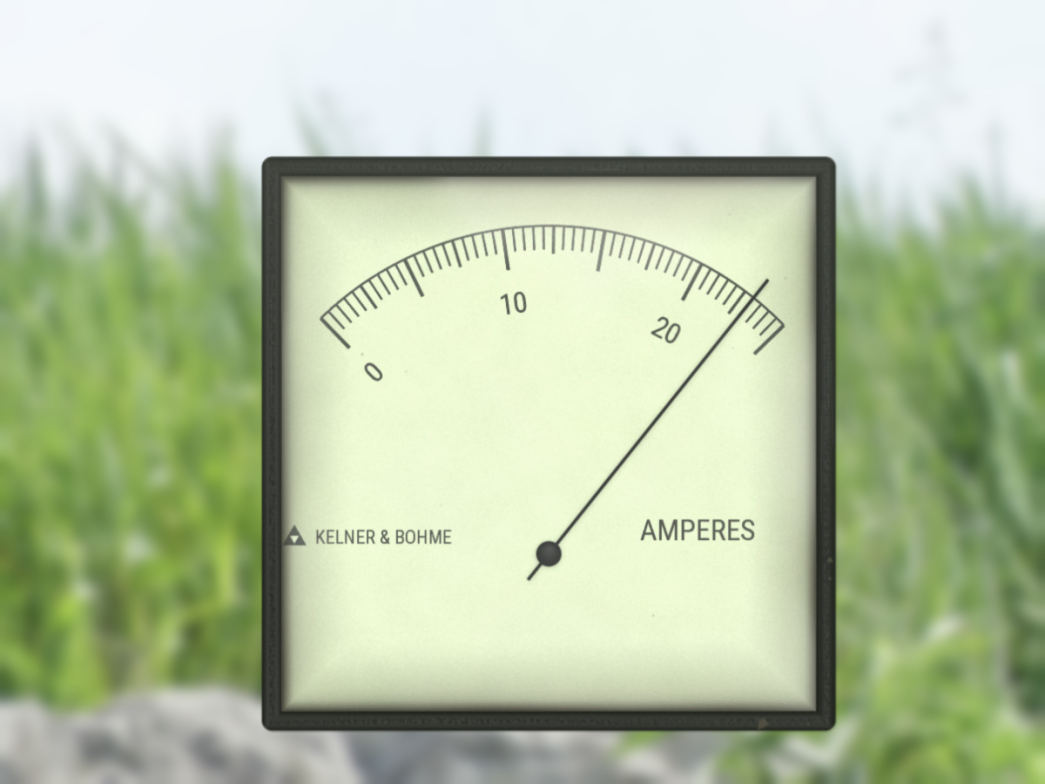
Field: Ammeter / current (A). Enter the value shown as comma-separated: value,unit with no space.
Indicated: 23,A
